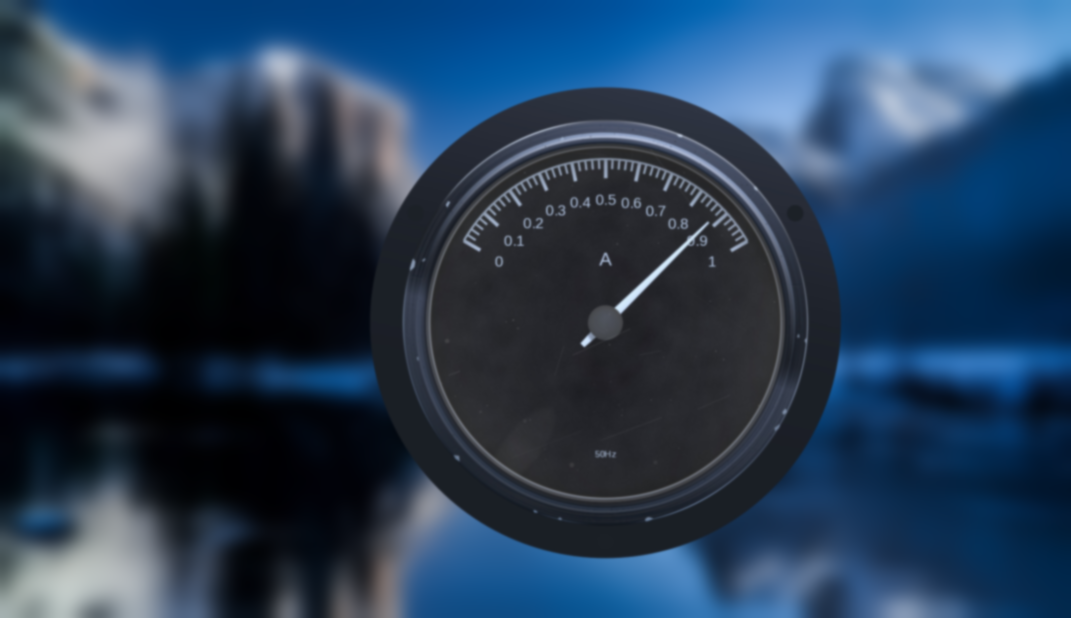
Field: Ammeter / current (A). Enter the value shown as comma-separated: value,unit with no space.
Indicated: 0.88,A
